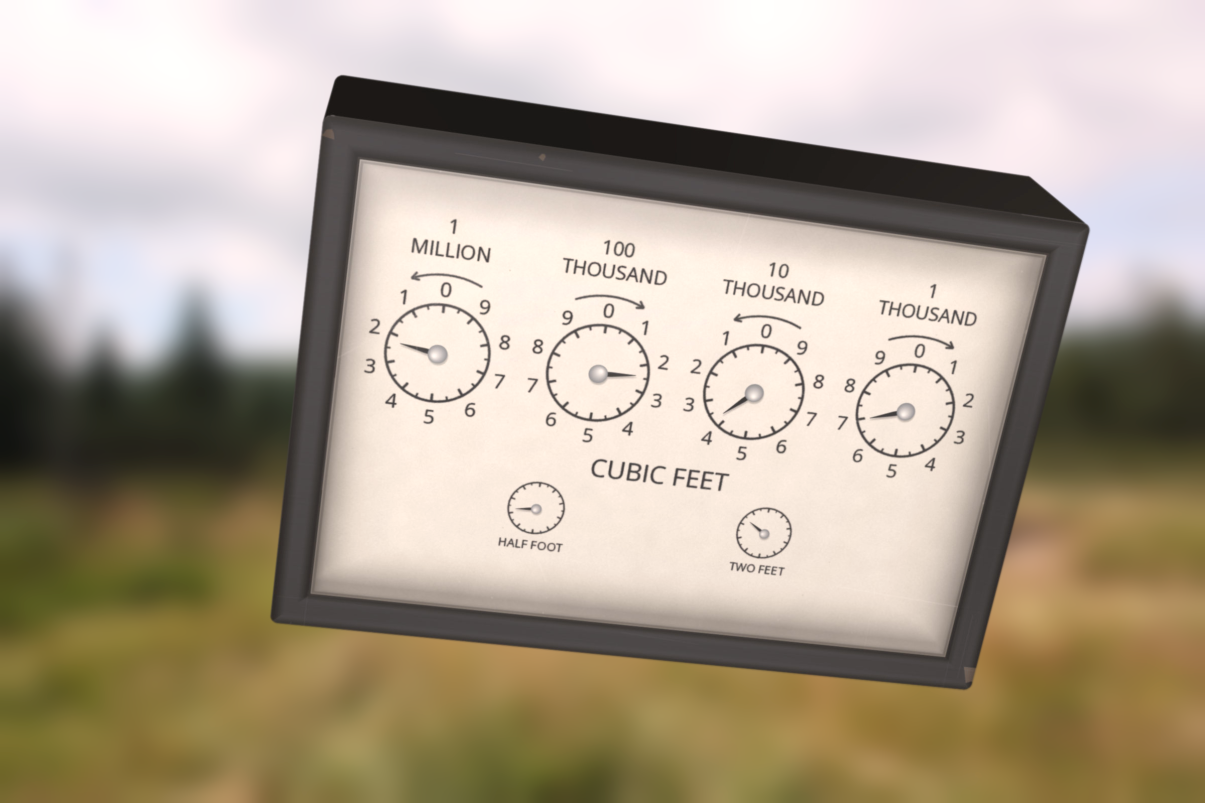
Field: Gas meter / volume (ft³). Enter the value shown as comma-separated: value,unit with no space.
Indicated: 223700,ft³
